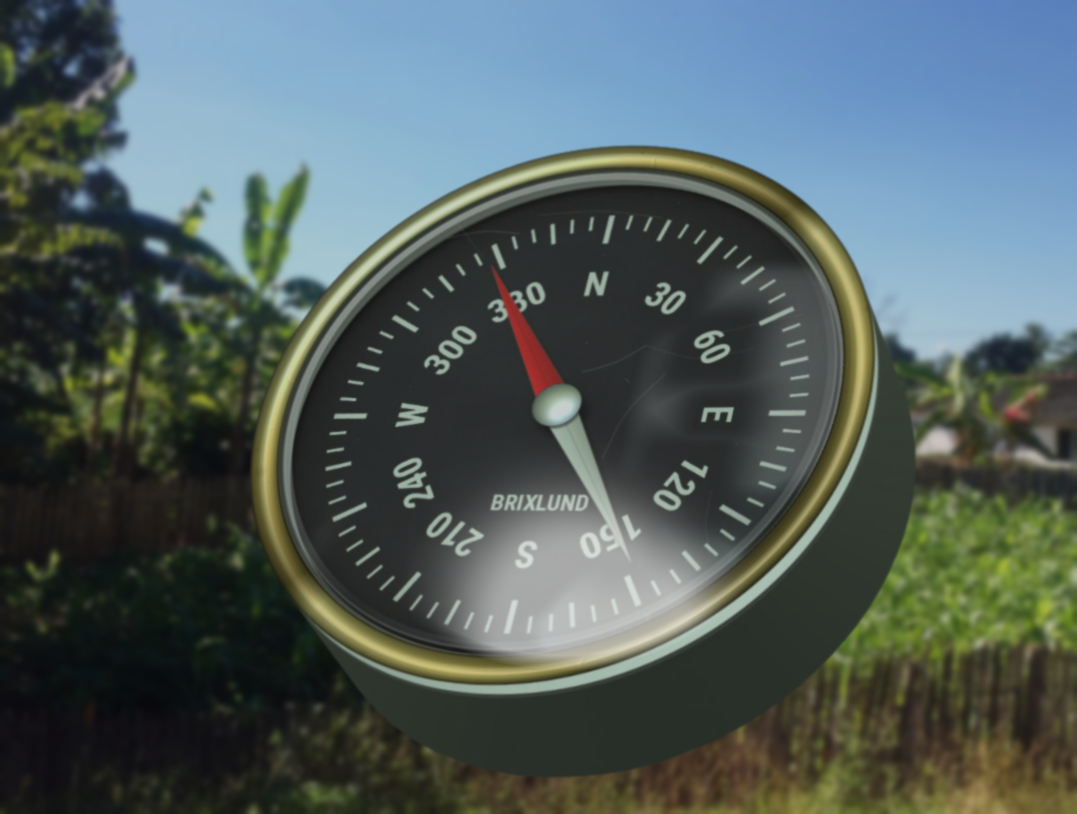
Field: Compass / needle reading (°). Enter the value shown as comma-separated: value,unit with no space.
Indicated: 327.5,°
